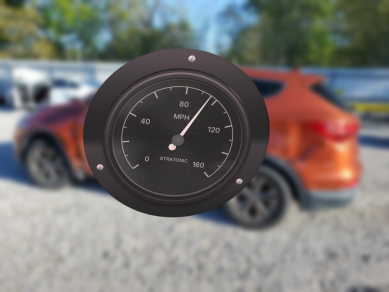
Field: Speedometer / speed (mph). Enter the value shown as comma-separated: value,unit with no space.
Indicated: 95,mph
